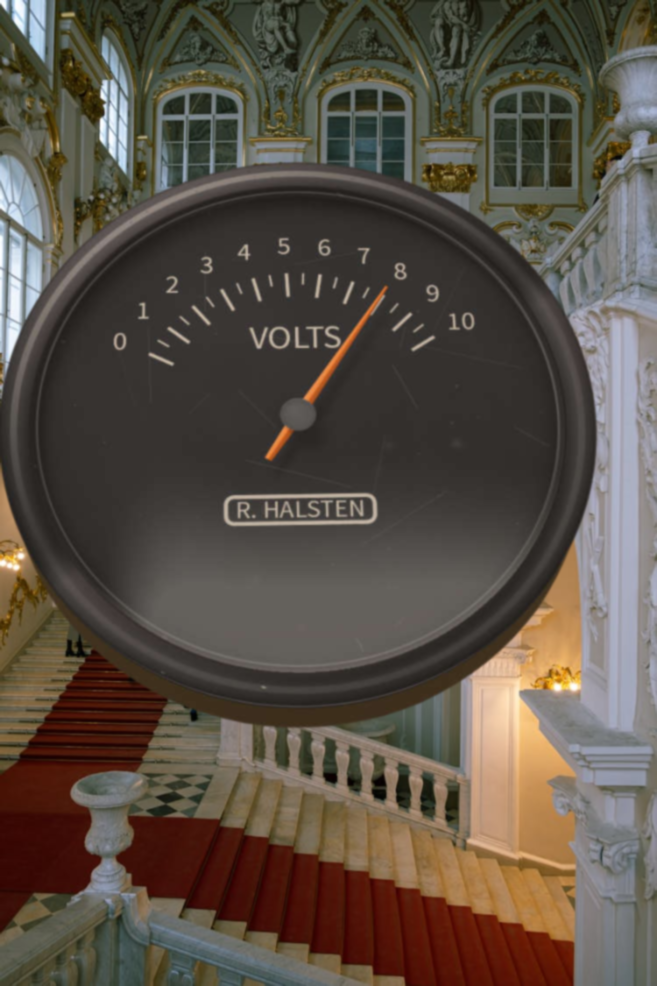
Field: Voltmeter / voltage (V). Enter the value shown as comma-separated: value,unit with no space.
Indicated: 8,V
